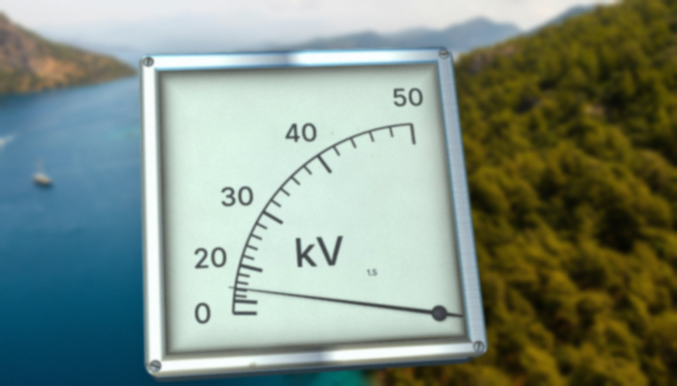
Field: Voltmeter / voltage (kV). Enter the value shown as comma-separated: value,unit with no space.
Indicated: 14,kV
